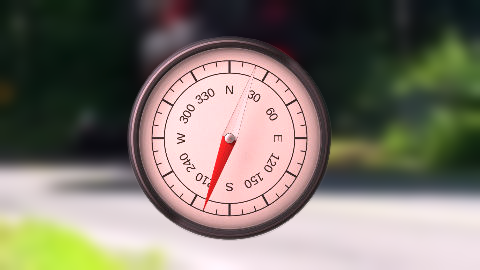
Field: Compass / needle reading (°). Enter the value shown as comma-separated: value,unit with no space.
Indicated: 200,°
